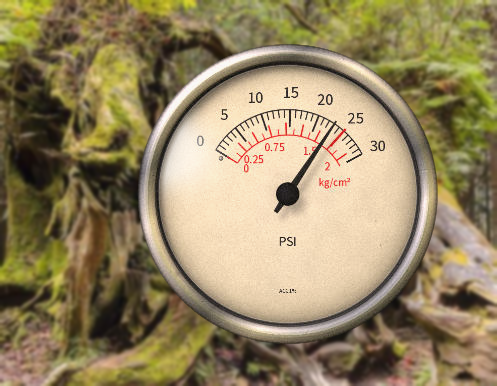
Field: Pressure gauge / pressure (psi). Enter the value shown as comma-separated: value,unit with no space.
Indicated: 23,psi
